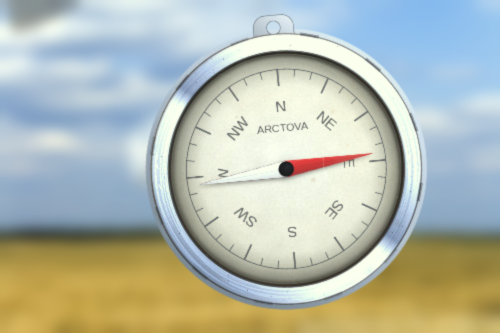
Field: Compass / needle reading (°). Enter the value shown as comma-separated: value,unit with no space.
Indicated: 85,°
